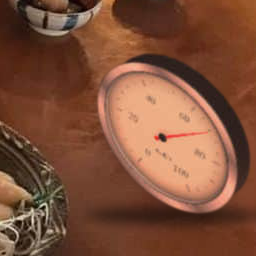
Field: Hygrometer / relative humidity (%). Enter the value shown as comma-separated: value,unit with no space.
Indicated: 68,%
